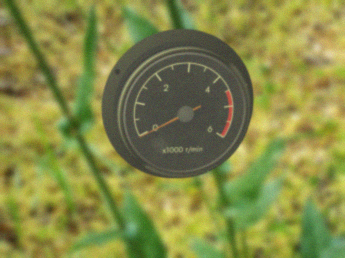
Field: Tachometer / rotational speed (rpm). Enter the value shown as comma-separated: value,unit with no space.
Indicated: 0,rpm
